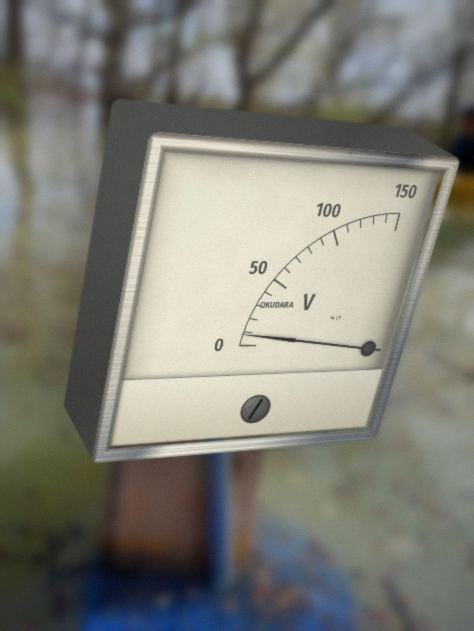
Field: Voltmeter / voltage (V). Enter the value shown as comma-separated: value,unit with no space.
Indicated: 10,V
